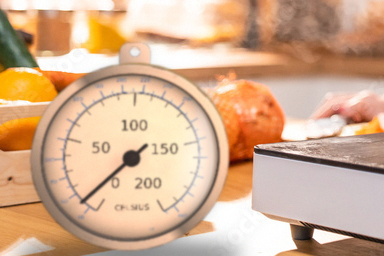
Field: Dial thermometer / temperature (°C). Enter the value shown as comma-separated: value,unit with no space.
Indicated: 10,°C
